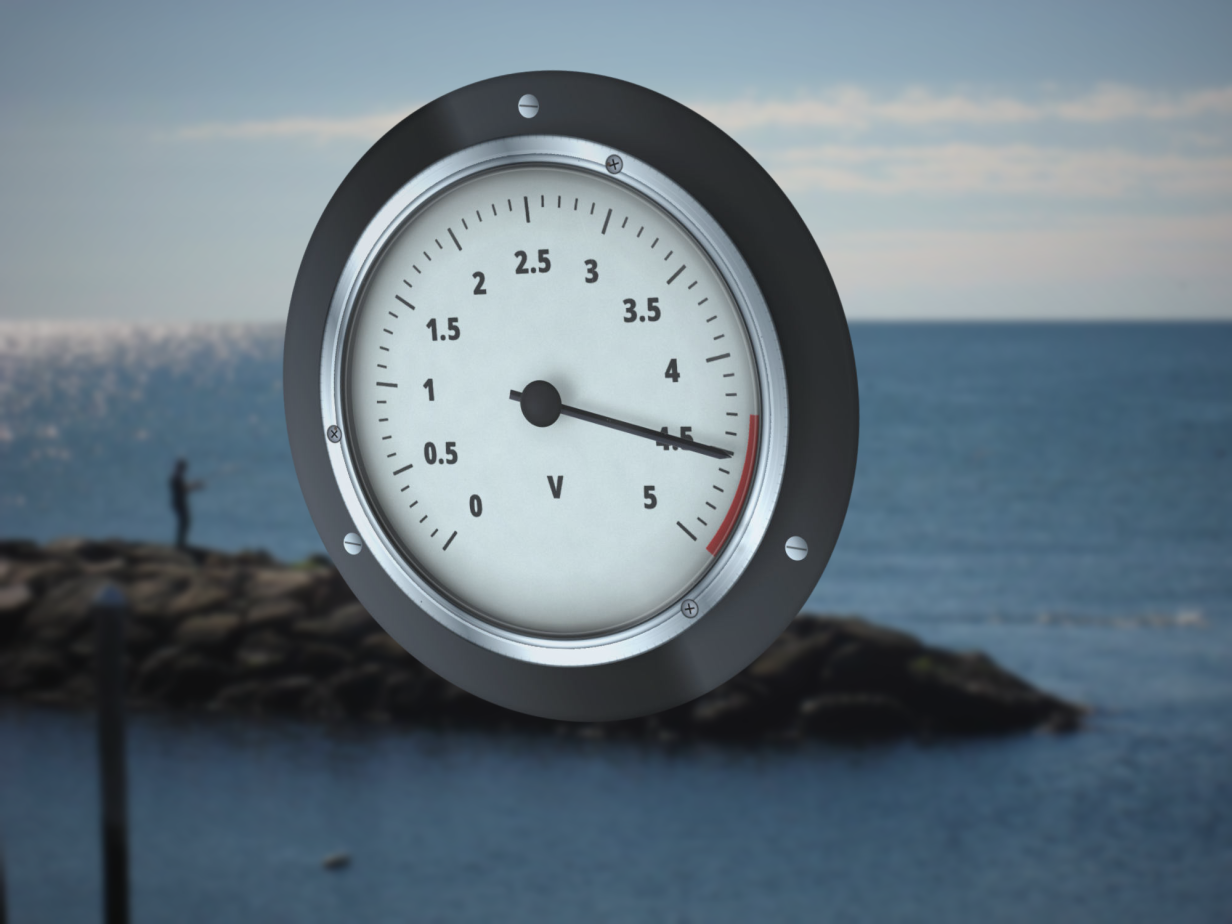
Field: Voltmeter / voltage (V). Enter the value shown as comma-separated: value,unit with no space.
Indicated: 4.5,V
